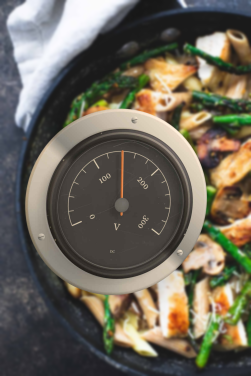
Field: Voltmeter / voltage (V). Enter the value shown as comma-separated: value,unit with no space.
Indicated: 140,V
